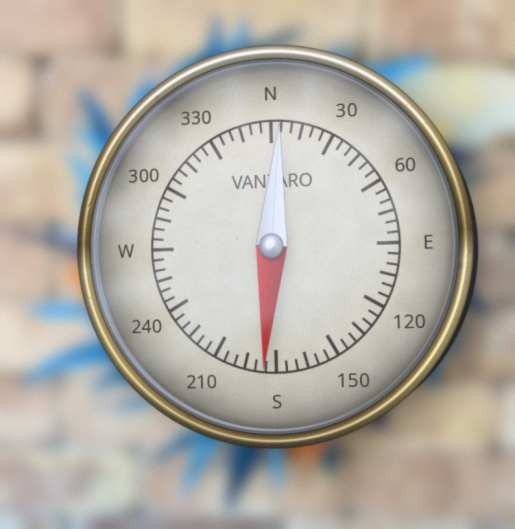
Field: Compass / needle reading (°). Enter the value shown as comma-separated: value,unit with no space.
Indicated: 185,°
